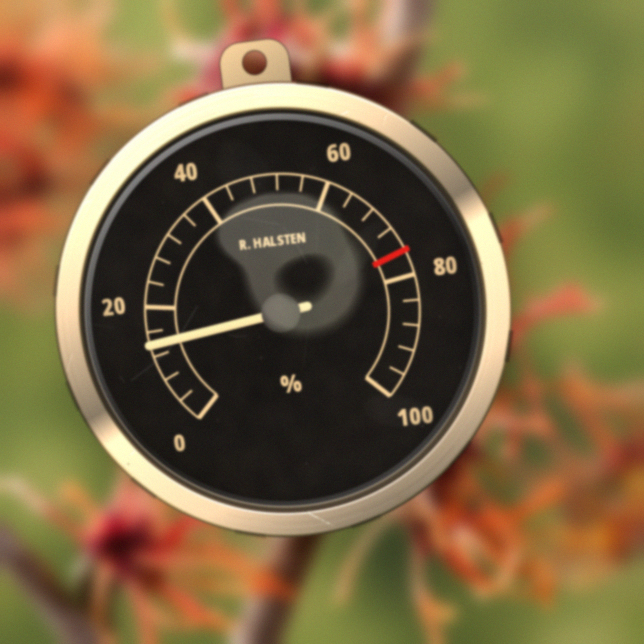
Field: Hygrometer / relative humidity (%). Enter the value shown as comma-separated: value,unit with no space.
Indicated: 14,%
